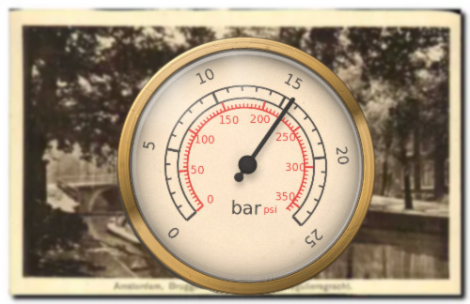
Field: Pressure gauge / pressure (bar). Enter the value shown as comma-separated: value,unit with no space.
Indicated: 15.5,bar
